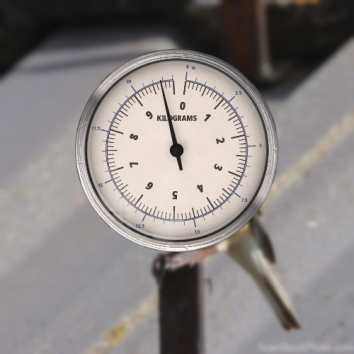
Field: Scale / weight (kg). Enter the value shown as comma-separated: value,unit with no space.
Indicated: 9.7,kg
